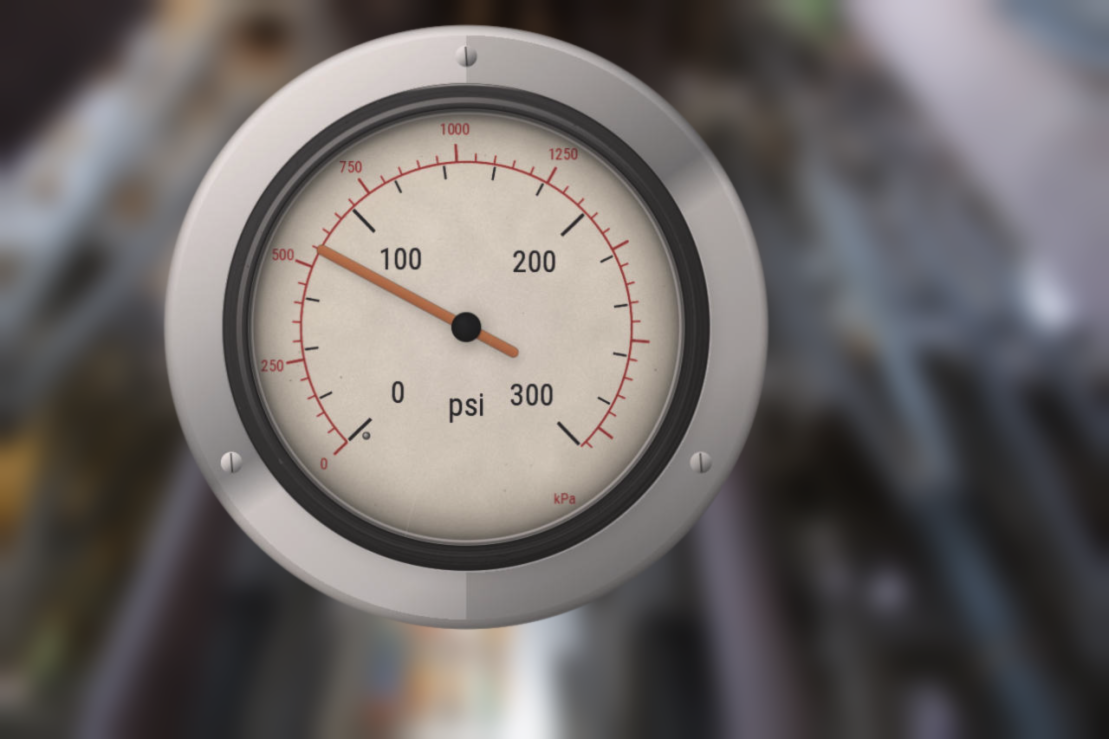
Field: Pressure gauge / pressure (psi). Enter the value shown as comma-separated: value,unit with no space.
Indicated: 80,psi
